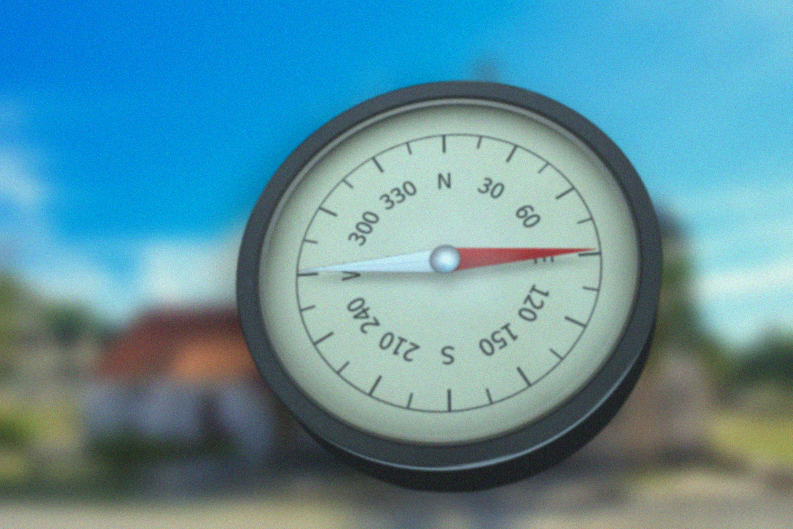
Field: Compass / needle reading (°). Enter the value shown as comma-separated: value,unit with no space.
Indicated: 90,°
